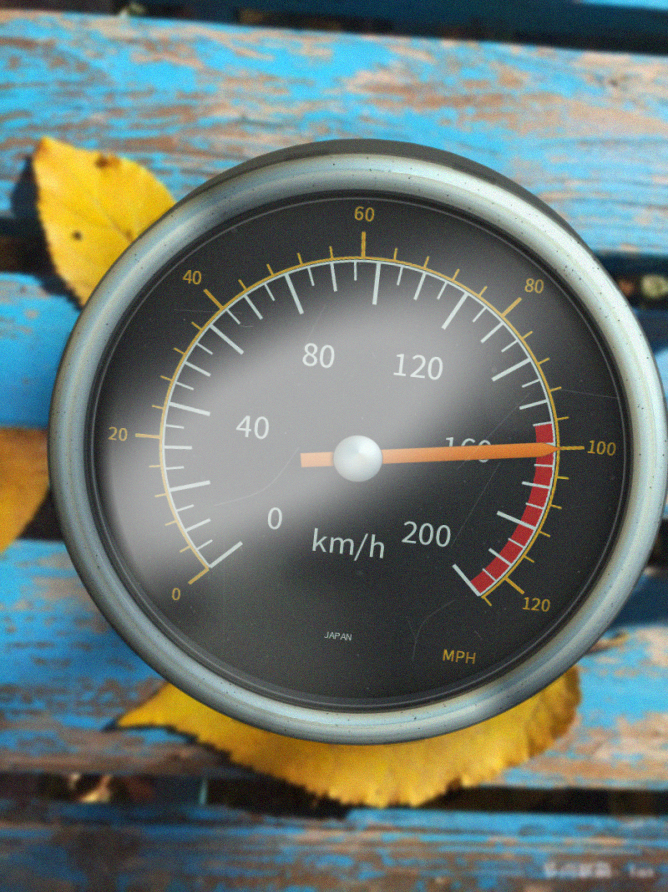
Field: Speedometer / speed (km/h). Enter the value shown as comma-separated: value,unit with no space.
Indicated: 160,km/h
